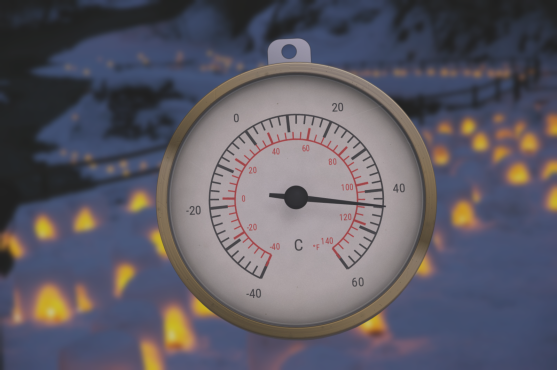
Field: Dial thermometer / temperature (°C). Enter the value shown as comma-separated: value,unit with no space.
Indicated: 44,°C
